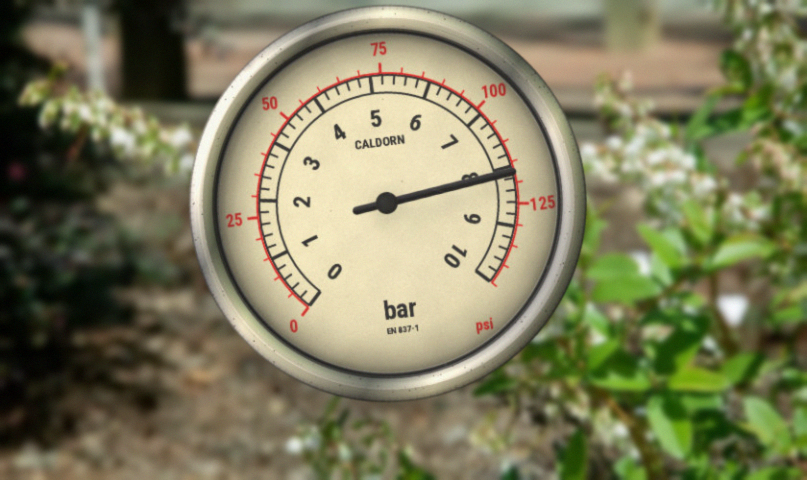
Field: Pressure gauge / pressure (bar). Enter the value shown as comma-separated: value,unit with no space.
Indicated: 8.1,bar
